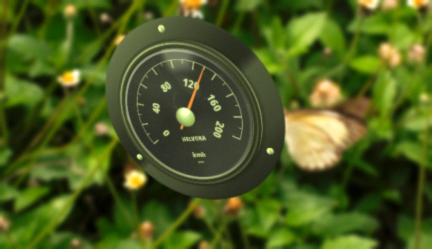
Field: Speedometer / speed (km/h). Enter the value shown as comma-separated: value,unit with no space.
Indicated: 130,km/h
